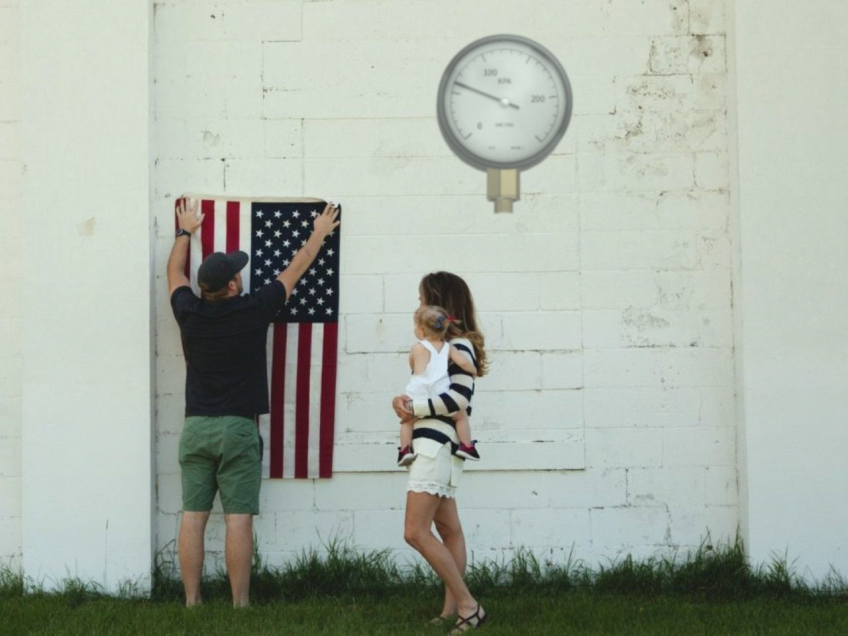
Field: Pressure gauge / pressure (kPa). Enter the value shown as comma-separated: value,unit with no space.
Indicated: 60,kPa
